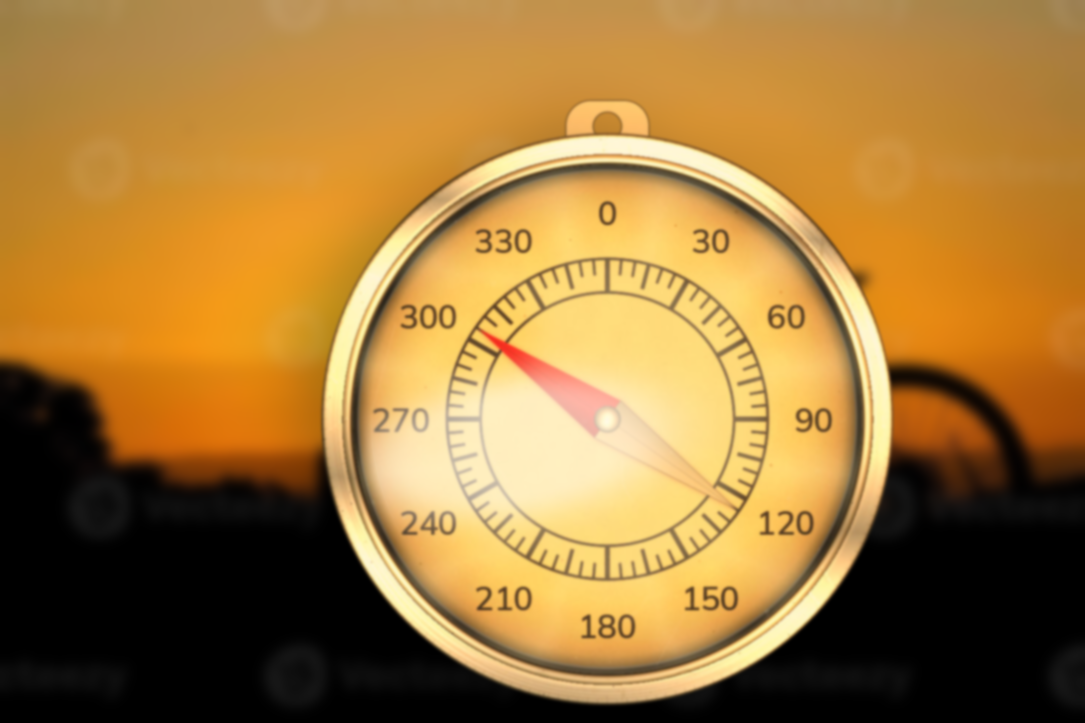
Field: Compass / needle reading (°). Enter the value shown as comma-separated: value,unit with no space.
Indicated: 305,°
